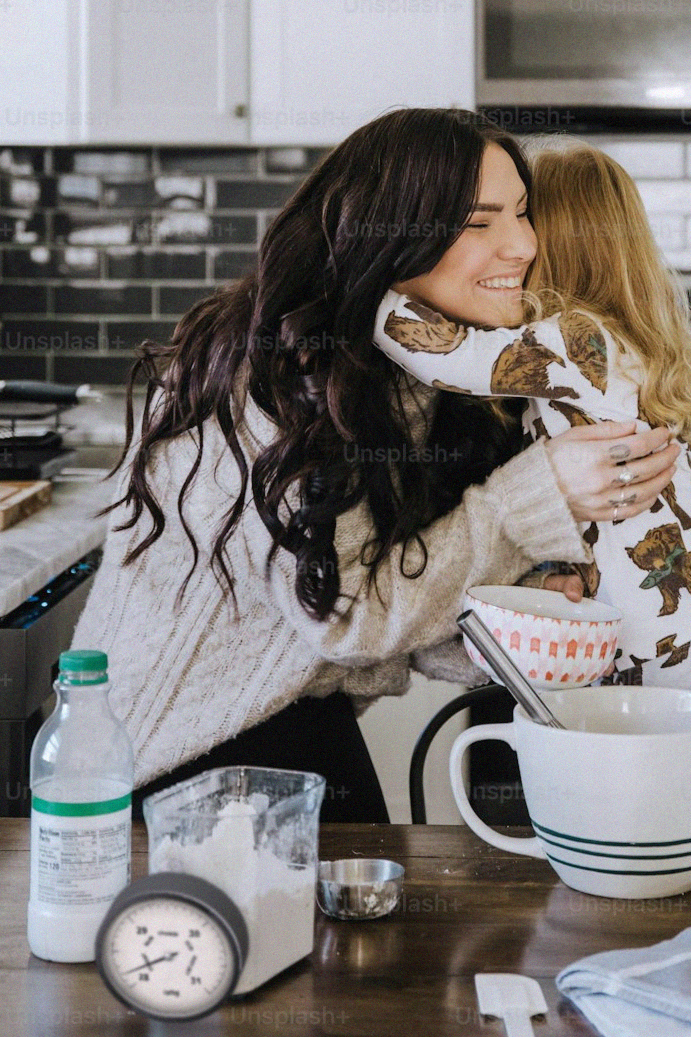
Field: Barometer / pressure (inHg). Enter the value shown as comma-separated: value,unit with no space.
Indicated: 28.2,inHg
